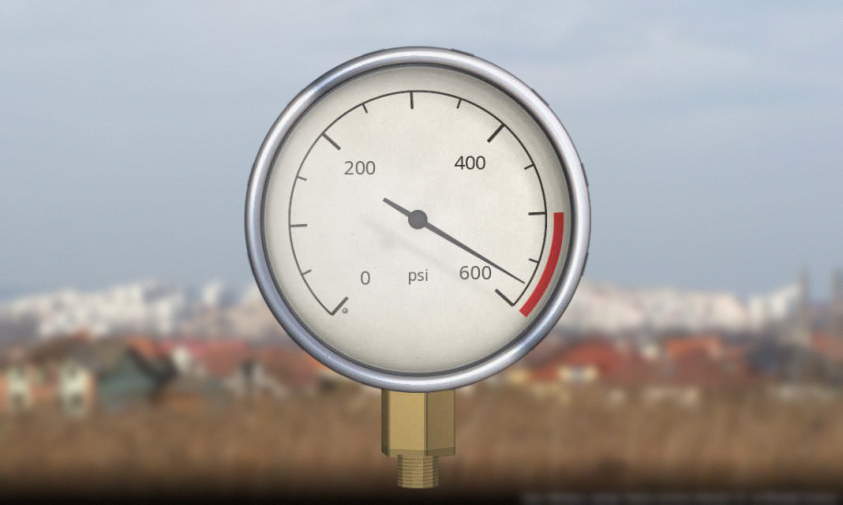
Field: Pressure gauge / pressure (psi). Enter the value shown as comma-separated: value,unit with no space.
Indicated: 575,psi
